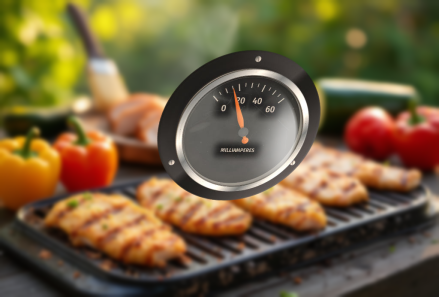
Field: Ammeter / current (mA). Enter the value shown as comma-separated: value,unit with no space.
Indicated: 15,mA
